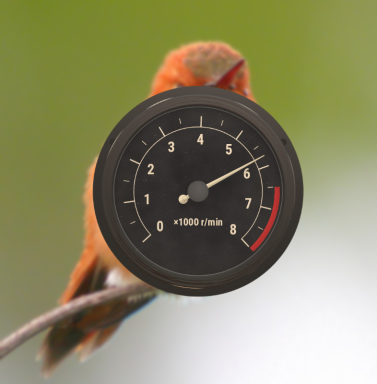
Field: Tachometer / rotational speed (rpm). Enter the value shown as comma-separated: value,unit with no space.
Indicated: 5750,rpm
